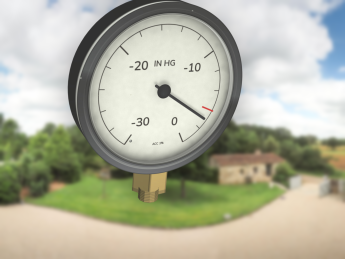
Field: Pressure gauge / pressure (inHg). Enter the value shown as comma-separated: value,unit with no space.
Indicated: -3,inHg
